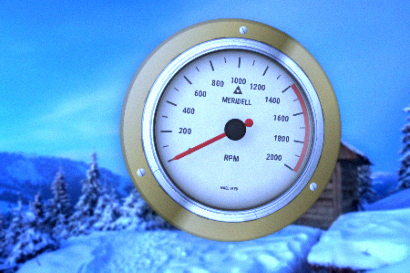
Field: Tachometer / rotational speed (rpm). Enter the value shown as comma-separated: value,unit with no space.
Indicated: 0,rpm
